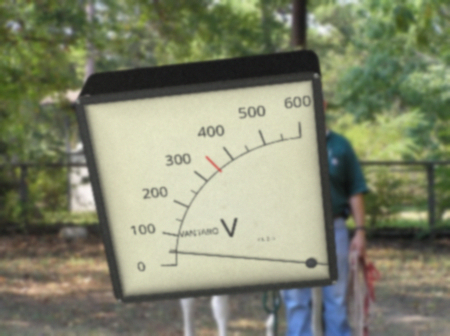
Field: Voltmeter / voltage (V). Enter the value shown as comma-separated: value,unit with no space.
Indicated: 50,V
